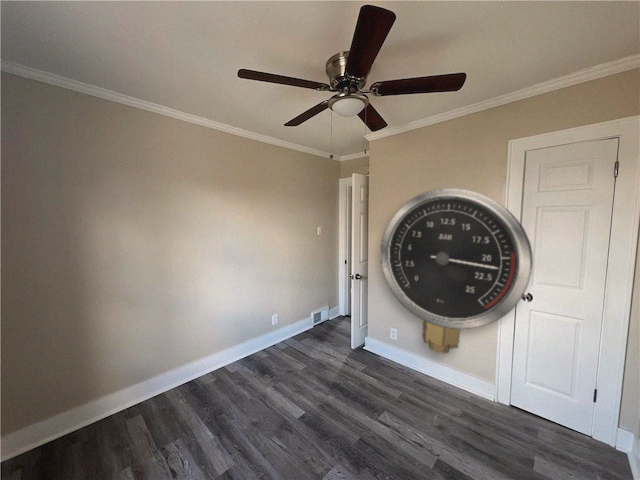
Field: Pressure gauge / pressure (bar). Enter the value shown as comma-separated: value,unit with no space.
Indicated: 21,bar
